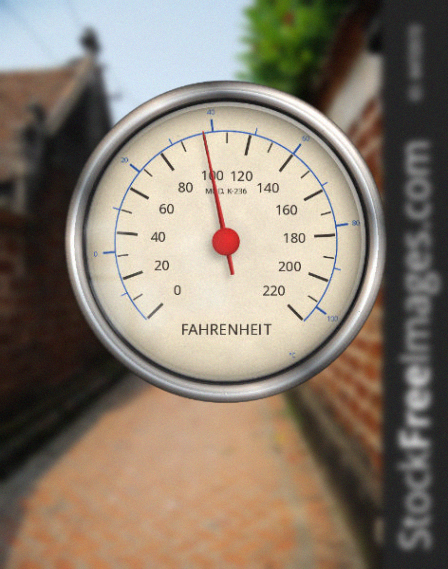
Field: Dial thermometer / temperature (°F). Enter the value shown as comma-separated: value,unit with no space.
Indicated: 100,°F
